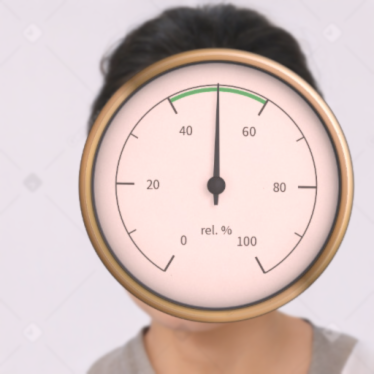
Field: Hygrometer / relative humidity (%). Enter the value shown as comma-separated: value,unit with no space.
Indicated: 50,%
